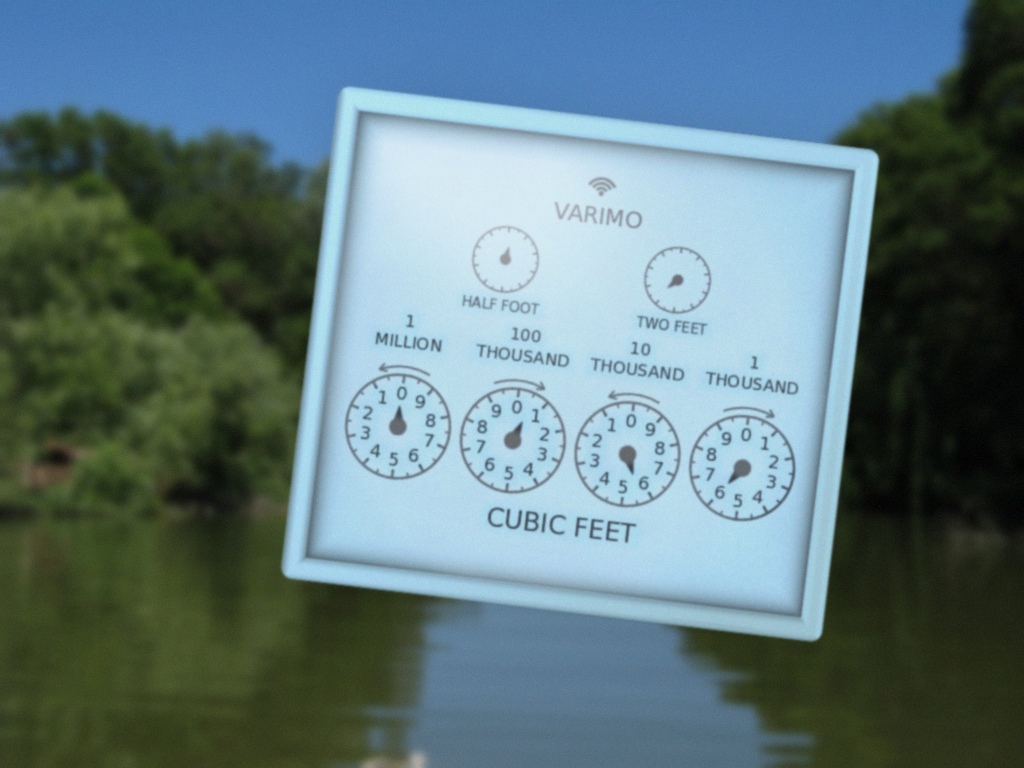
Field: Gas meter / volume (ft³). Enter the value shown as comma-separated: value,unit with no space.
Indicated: 5600,ft³
